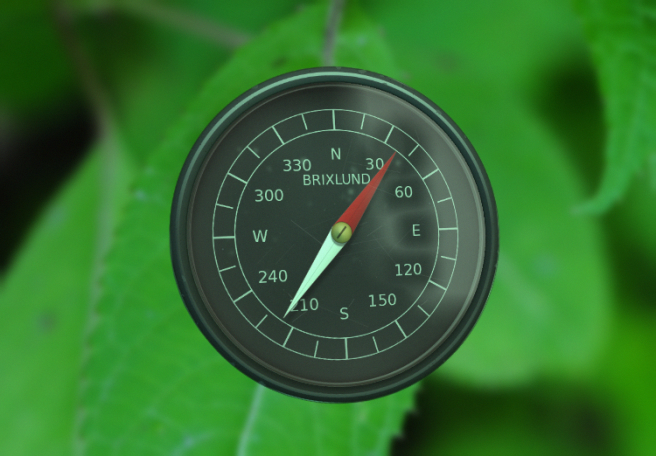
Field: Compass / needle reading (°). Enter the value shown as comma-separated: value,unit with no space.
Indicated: 37.5,°
